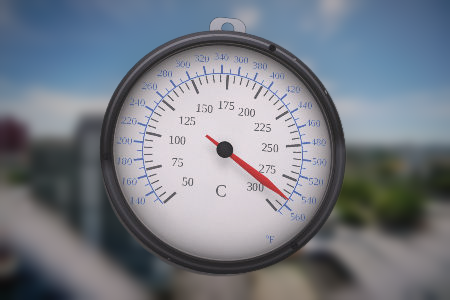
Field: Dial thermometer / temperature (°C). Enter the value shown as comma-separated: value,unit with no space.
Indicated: 290,°C
